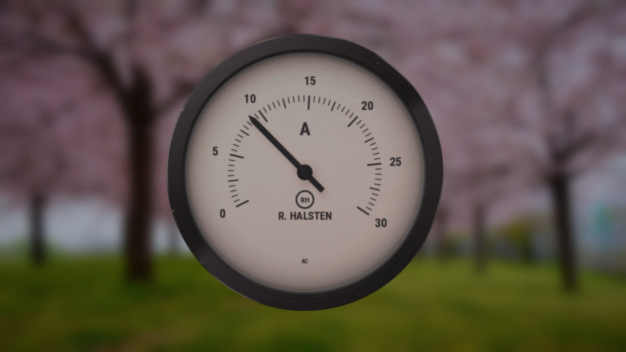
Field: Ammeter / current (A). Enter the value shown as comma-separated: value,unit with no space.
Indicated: 9,A
